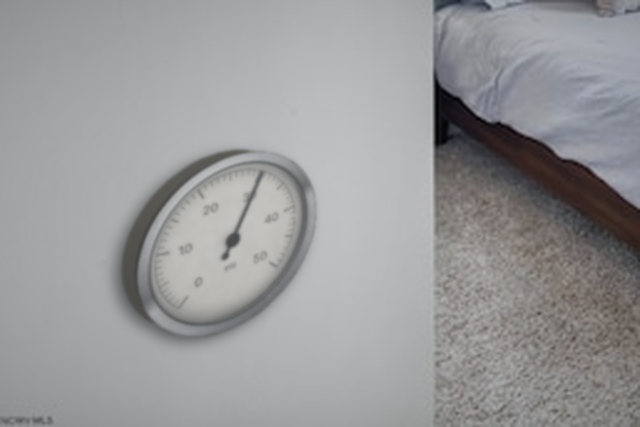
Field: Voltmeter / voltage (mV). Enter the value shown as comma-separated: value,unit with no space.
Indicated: 30,mV
